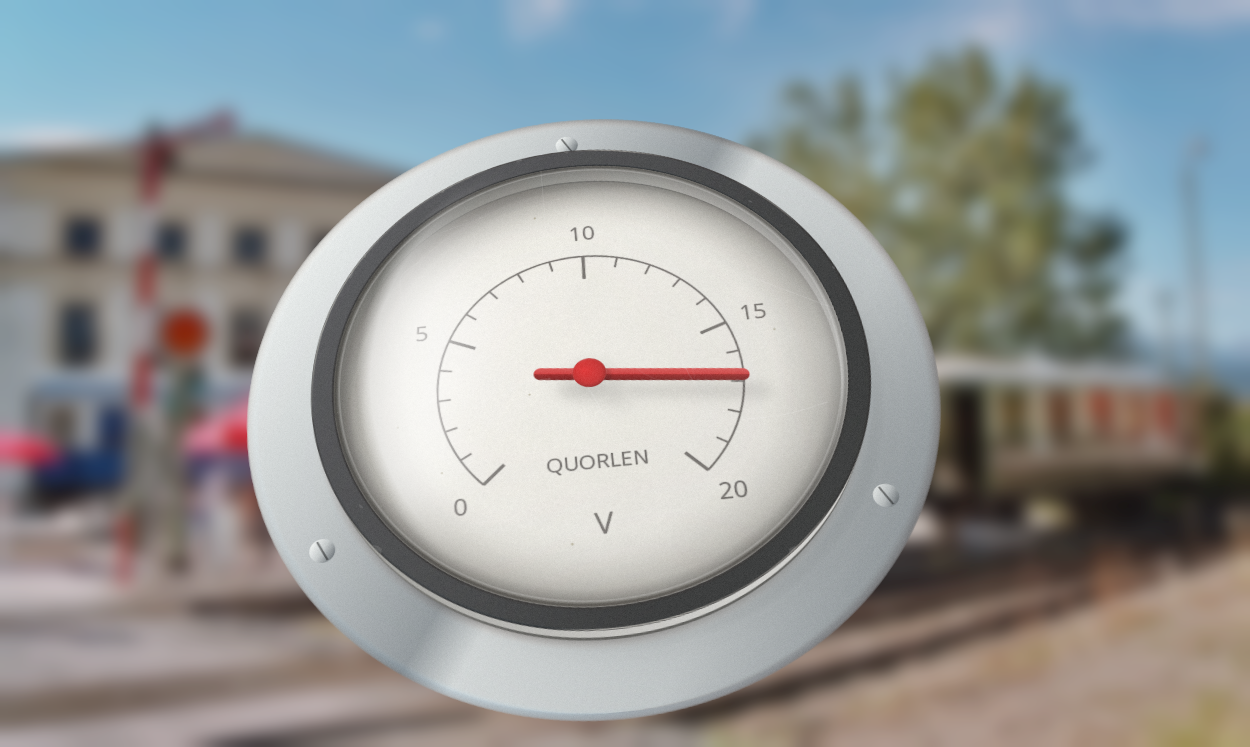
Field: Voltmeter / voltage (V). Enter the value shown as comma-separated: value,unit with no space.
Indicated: 17,V
